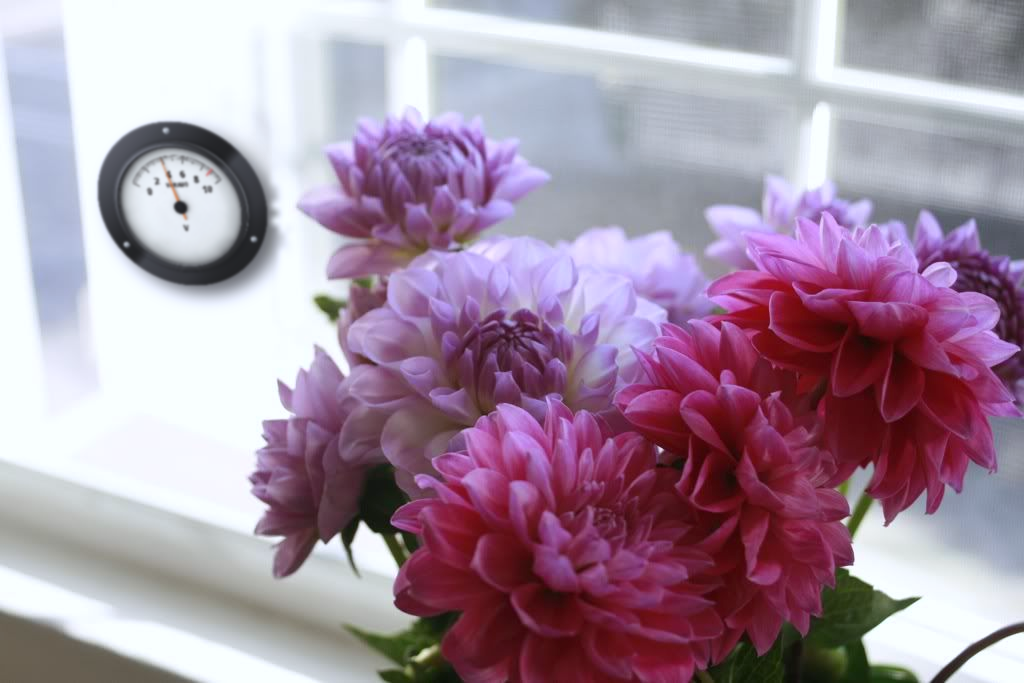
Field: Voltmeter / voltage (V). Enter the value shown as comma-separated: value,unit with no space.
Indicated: 4,V
